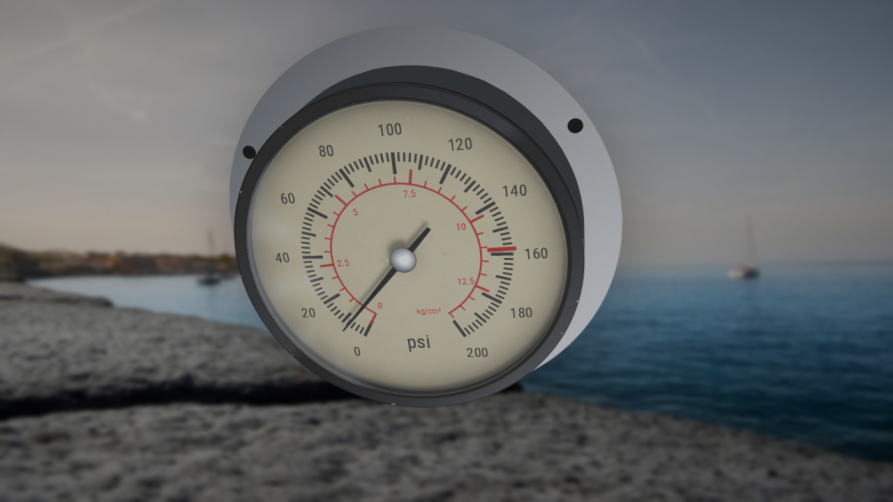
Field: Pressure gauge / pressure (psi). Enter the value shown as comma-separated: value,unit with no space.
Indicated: 8,psi
